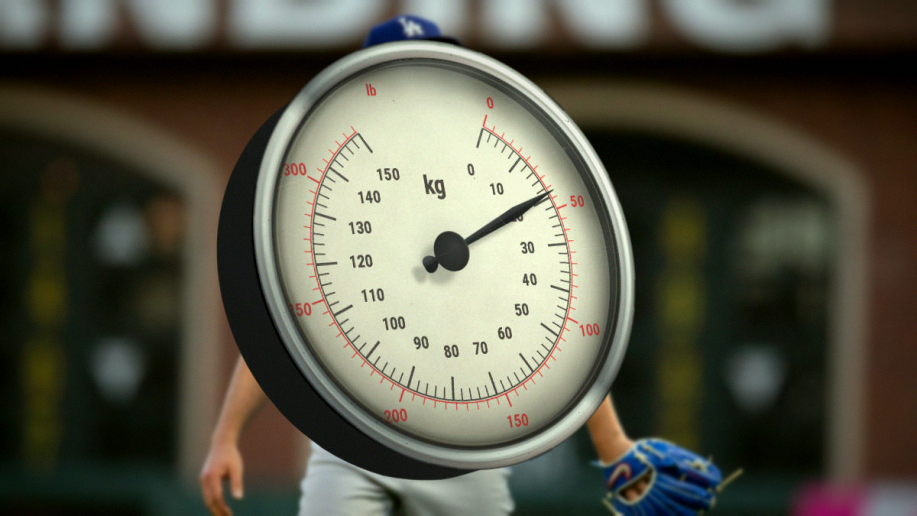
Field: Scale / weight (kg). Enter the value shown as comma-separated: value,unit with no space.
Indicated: 19,kg
